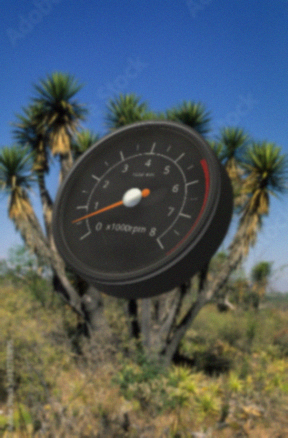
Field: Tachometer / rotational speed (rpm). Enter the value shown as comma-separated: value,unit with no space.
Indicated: 500,rpm
